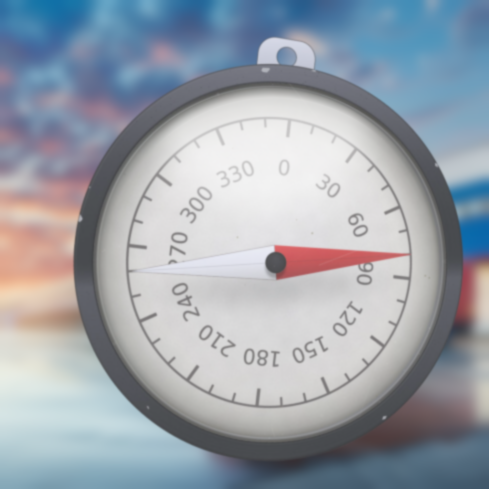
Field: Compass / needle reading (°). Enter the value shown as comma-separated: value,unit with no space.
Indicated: 80,°
